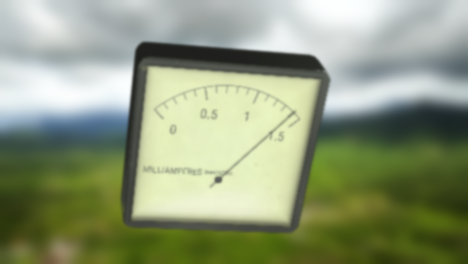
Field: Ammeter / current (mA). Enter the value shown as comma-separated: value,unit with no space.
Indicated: 1.4,mA
